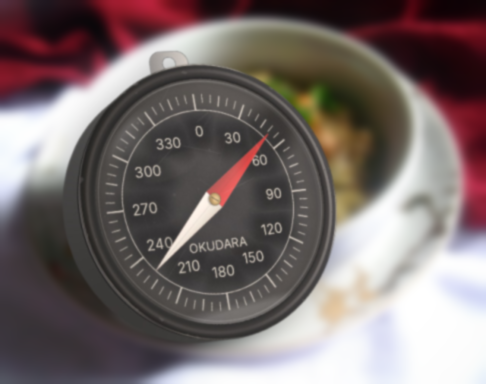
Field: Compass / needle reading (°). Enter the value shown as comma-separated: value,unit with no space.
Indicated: 50,°
